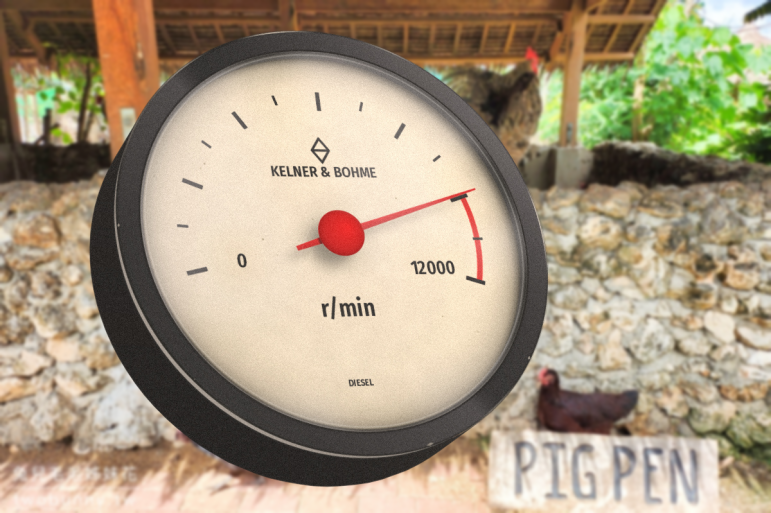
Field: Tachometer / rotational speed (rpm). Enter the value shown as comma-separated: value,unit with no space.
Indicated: 10000,rpm
